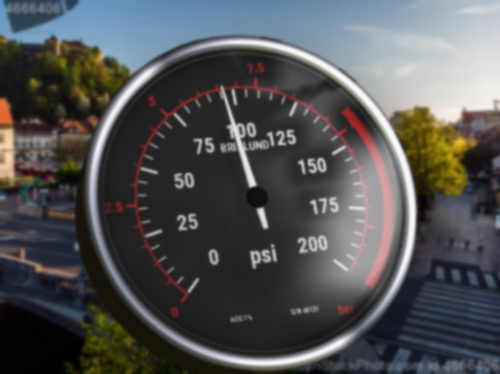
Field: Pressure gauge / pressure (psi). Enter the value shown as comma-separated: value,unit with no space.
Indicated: 95,psi
